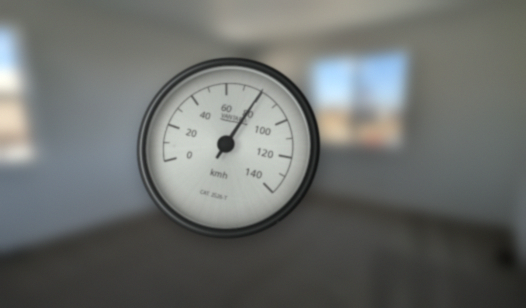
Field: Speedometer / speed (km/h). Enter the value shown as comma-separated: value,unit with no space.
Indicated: 80,km/h
